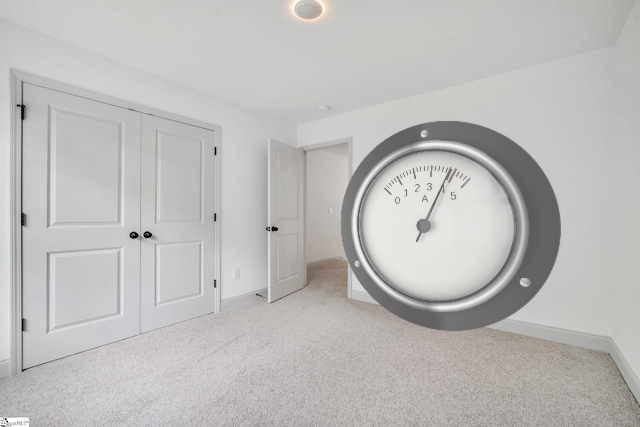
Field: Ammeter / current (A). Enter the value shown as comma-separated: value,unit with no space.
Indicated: 4,A
